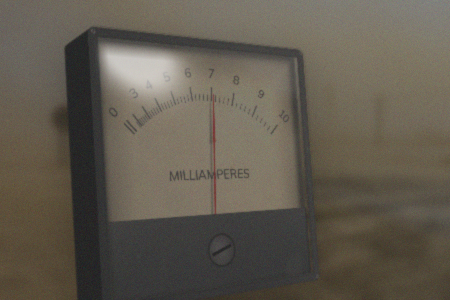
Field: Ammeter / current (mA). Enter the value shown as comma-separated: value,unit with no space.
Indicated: 7,mA
